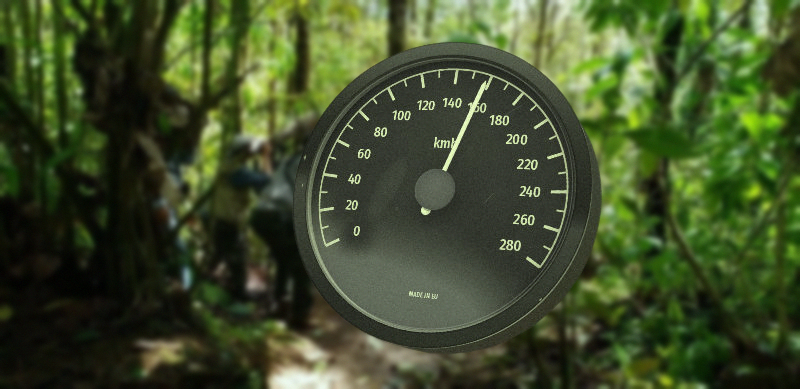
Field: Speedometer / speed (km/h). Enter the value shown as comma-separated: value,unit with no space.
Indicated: 160,km/h
